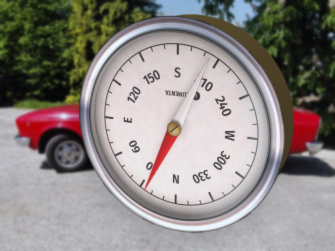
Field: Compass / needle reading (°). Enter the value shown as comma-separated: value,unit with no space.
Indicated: 25,°
